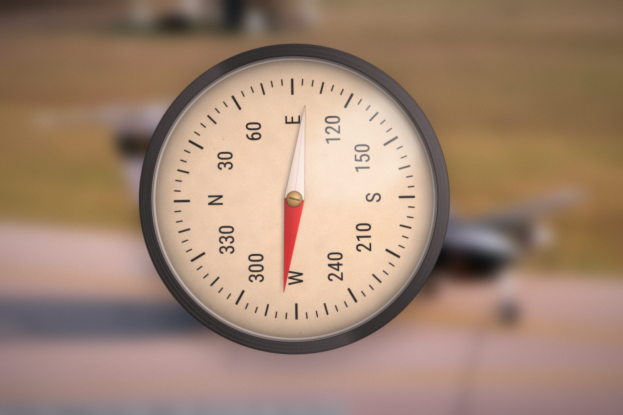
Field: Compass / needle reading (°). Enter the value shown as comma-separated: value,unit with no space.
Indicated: 277.5,°
